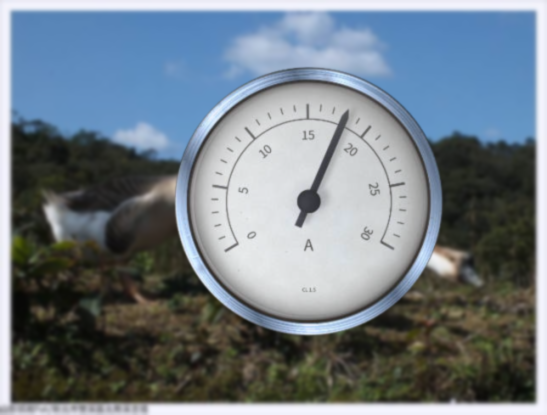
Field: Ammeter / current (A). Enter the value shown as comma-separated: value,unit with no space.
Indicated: 18,A
